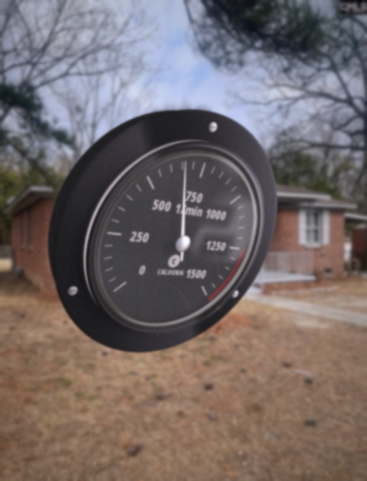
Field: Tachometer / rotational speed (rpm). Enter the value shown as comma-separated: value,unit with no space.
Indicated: 650,rpm
